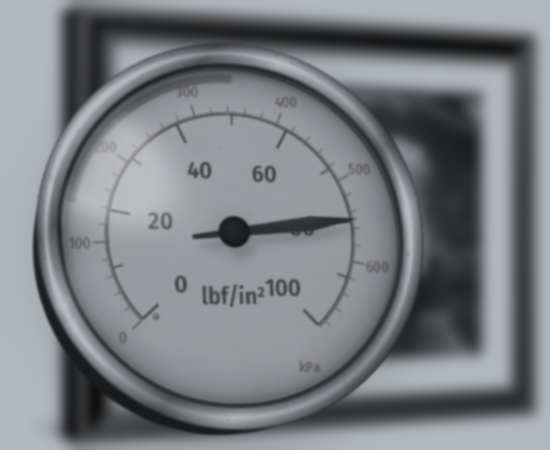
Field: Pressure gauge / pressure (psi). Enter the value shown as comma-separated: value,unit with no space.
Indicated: 80,psi
